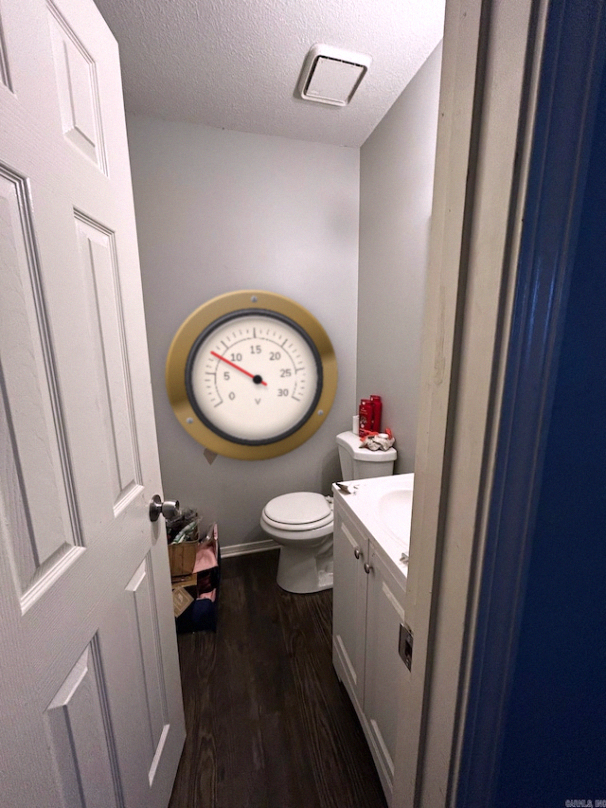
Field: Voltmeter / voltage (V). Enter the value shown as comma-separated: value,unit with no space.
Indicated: 8,V
